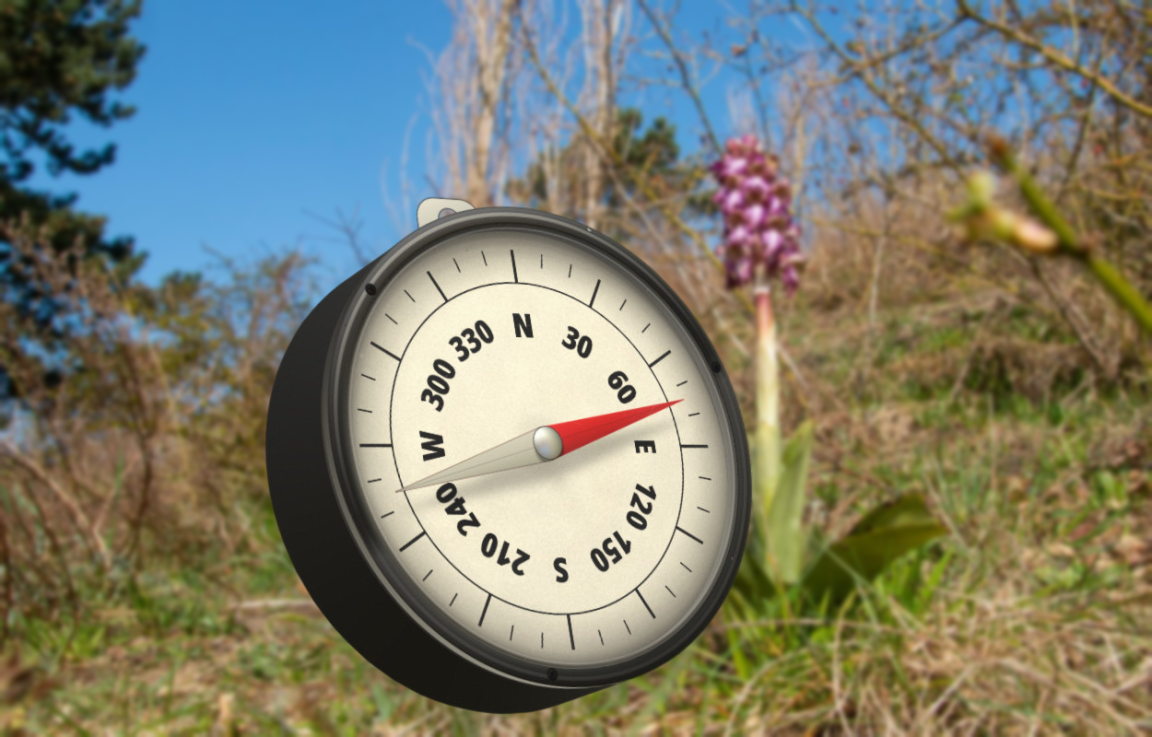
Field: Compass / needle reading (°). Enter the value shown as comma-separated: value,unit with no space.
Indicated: 75,°
